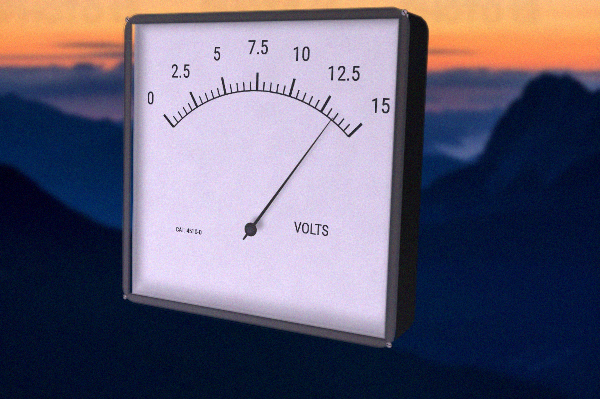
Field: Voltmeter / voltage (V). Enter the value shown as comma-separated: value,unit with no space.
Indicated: 13.5,V
